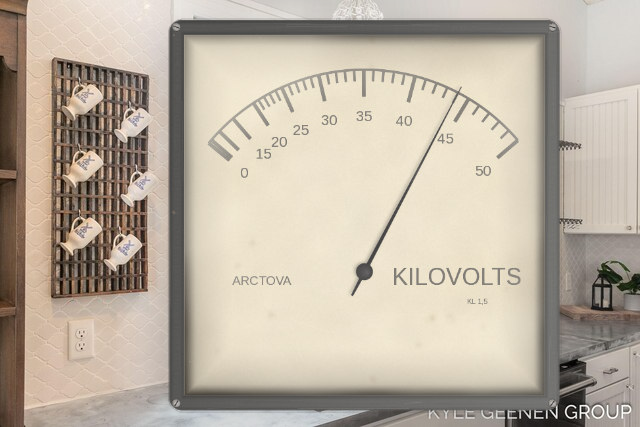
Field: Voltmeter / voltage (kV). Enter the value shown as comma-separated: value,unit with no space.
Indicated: 44,kV
